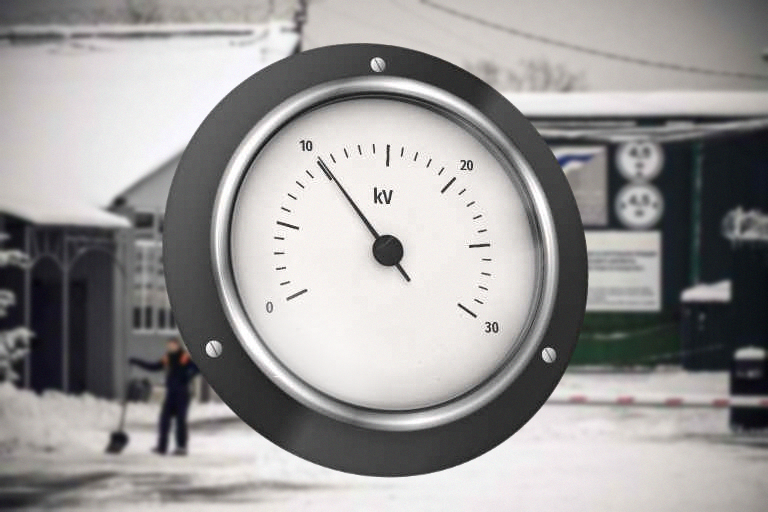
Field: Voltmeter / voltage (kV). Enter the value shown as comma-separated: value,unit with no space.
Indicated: 10,kV
